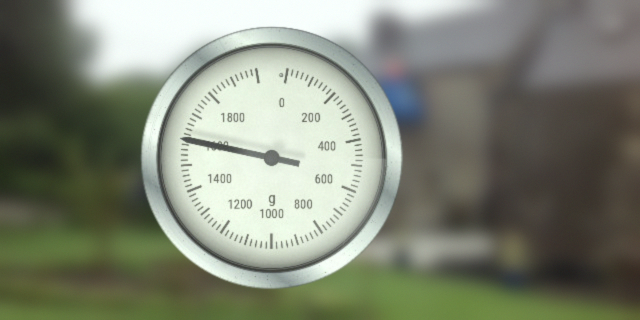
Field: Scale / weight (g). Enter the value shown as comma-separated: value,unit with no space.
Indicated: 1600,g
